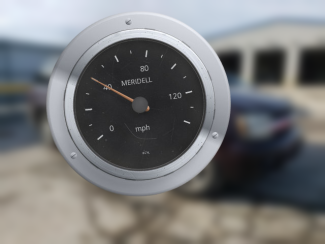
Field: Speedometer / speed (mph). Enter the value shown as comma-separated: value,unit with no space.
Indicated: 40,mph
